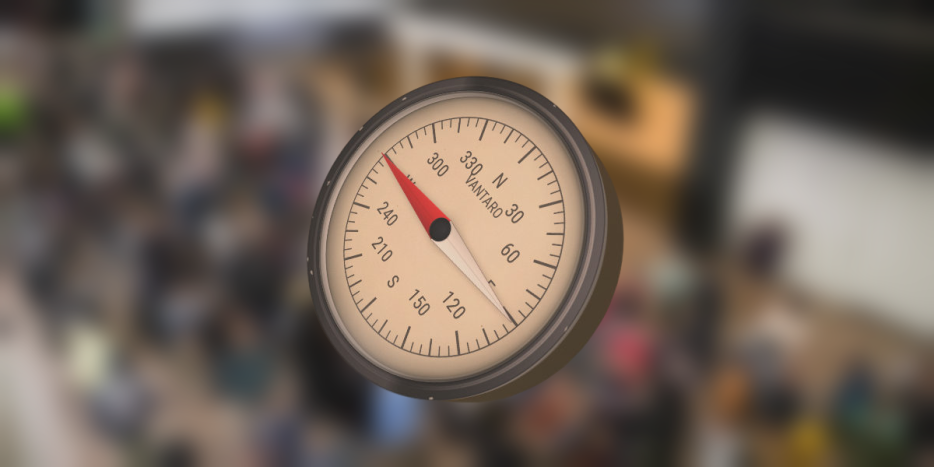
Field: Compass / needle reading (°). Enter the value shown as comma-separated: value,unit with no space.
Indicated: 270,°
